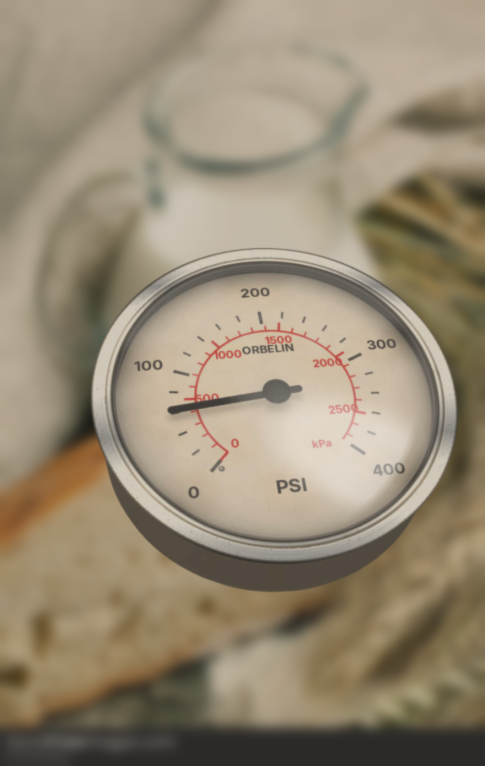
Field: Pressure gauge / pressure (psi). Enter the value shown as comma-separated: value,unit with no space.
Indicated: 60,psi
